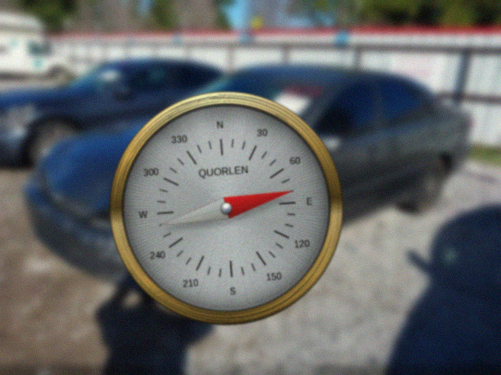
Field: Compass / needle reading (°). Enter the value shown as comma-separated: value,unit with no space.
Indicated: 80,°
